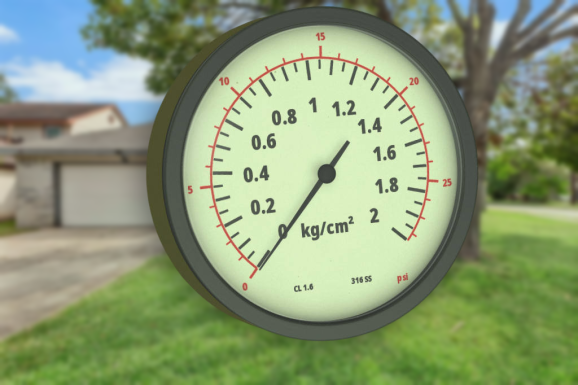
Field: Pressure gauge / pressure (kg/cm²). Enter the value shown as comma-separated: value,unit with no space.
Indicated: 0,kg/cm²
